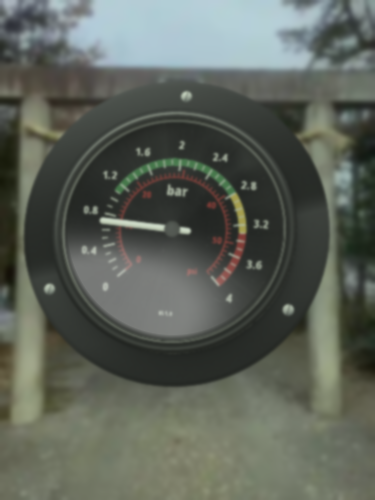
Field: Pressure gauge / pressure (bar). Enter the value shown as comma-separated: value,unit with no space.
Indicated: 0.7,bar
